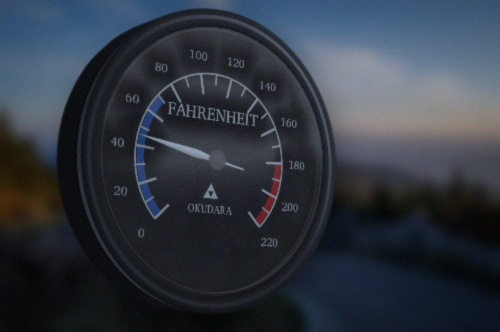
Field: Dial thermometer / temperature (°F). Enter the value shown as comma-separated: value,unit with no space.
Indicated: 45,°F
